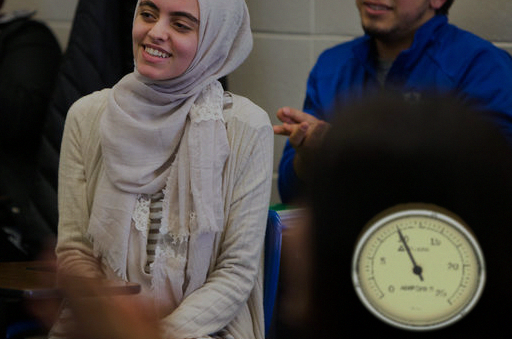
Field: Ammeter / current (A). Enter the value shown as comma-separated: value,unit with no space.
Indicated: 10,A
